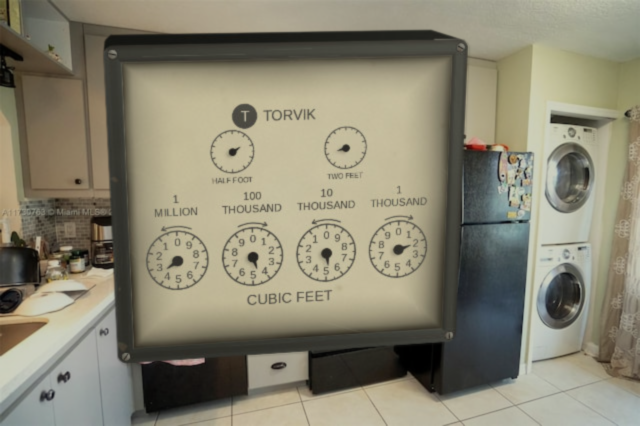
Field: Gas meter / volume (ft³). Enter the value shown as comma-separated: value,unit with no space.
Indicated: 345200,ft³
